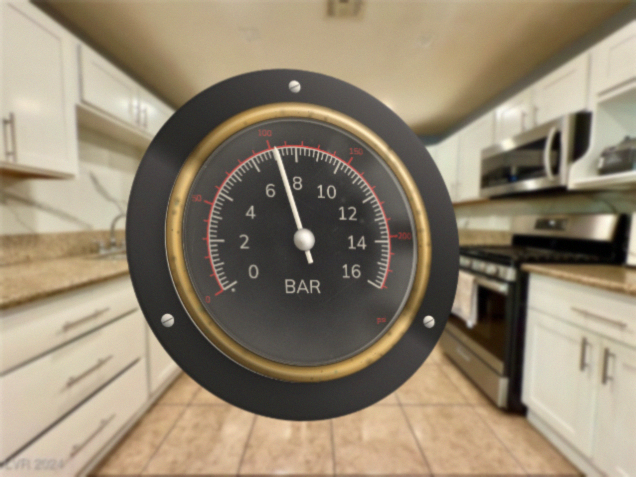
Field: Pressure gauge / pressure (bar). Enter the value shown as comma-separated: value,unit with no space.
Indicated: 7,bar
